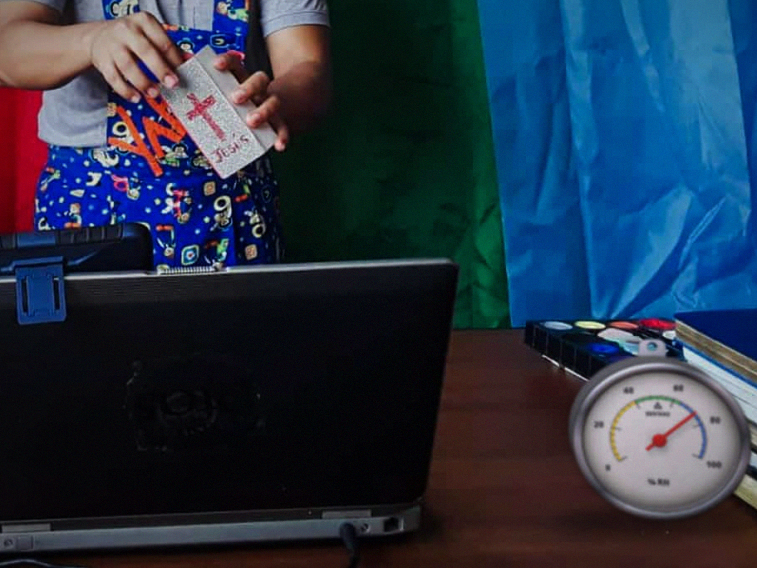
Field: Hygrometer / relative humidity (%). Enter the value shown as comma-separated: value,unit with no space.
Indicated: 72,%
